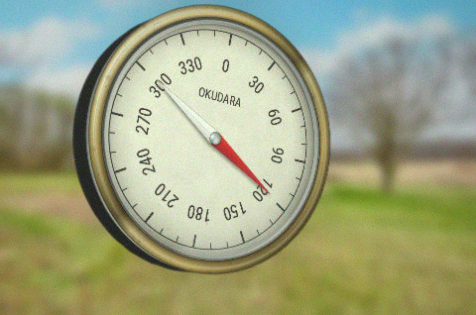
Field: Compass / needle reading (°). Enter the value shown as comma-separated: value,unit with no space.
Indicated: 120,°
